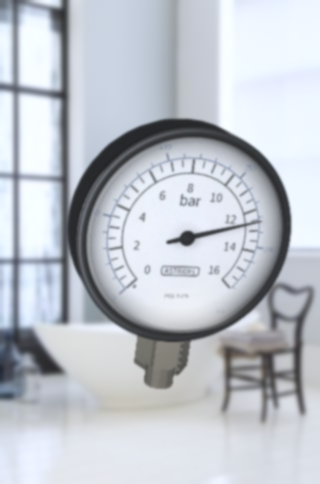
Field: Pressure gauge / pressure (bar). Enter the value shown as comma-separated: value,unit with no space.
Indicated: 12.5,bar
